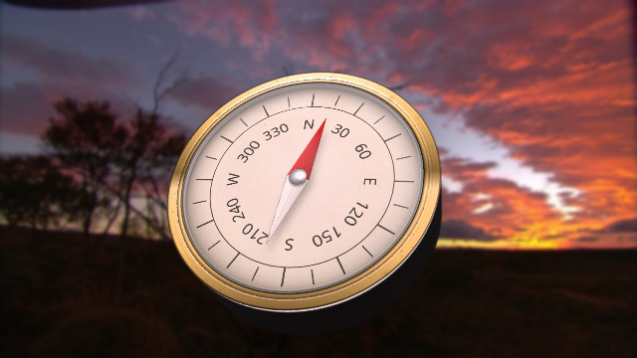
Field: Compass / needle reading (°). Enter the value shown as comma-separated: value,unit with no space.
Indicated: 15,°
